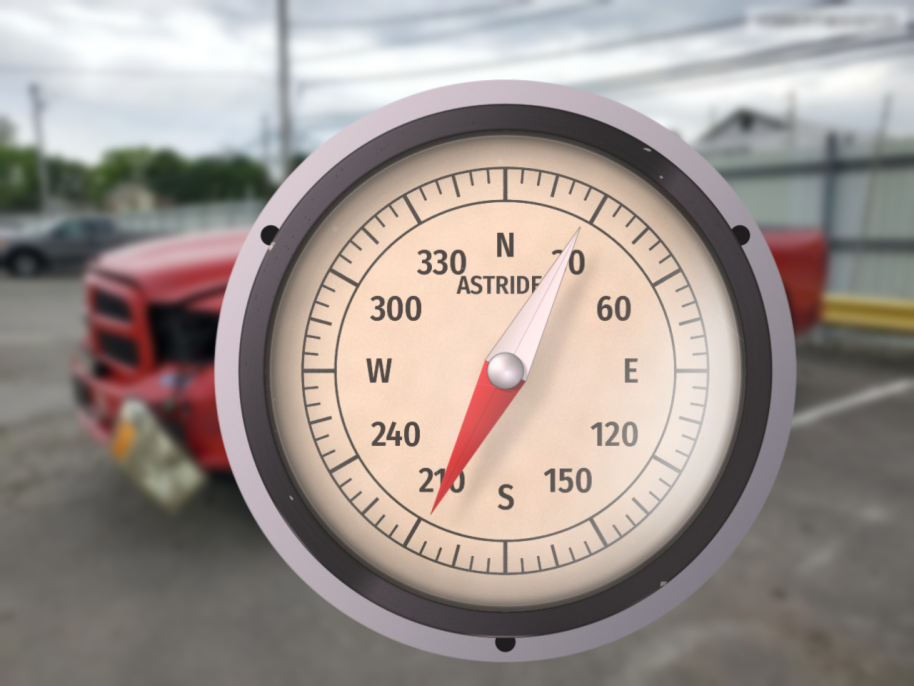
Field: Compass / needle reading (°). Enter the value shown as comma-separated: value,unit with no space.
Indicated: 207.5,°
